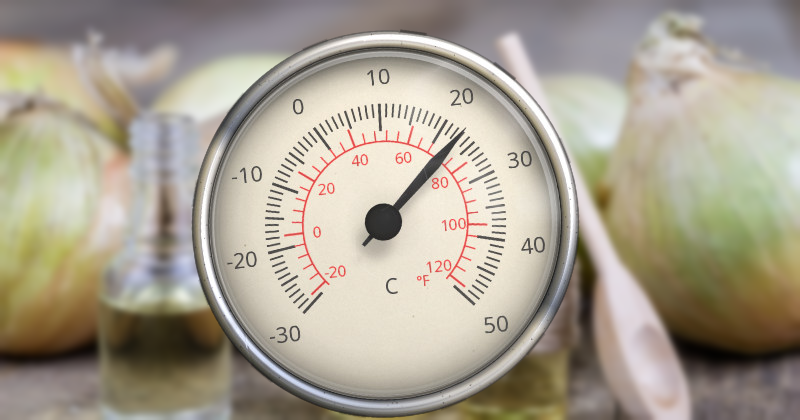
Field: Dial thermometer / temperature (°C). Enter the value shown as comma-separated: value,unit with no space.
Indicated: 23,°C
